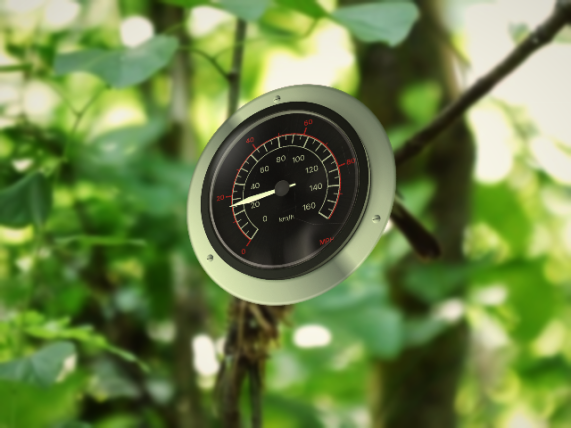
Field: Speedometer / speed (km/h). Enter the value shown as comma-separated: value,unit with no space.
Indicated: 25,km/h
